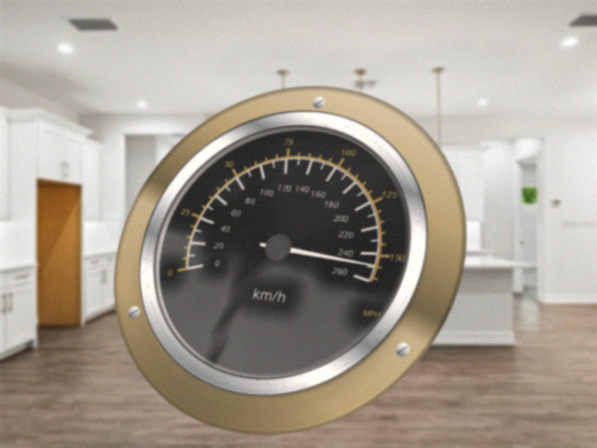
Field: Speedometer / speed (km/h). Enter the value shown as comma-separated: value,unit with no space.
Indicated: 250,km/h
